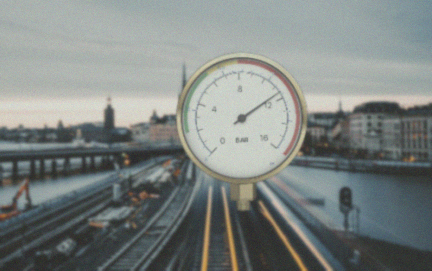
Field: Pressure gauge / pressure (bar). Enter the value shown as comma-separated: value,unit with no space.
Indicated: 11.5,bar
